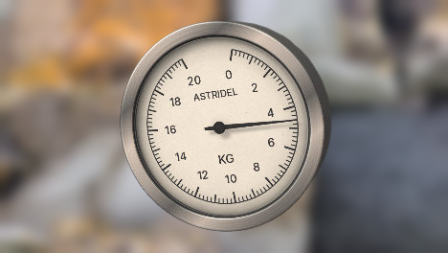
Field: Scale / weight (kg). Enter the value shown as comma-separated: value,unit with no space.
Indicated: 4.6,kg
